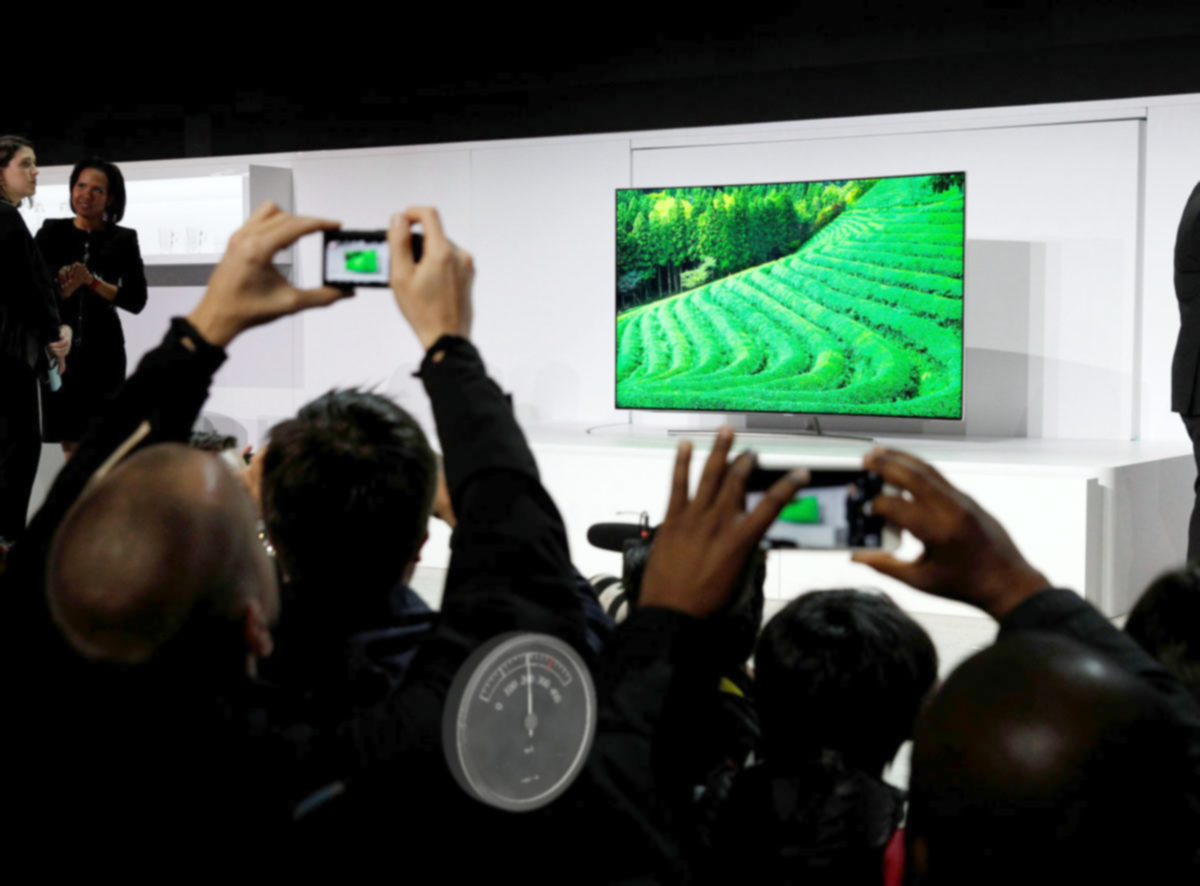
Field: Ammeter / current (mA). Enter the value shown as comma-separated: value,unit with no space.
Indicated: 200,mA
